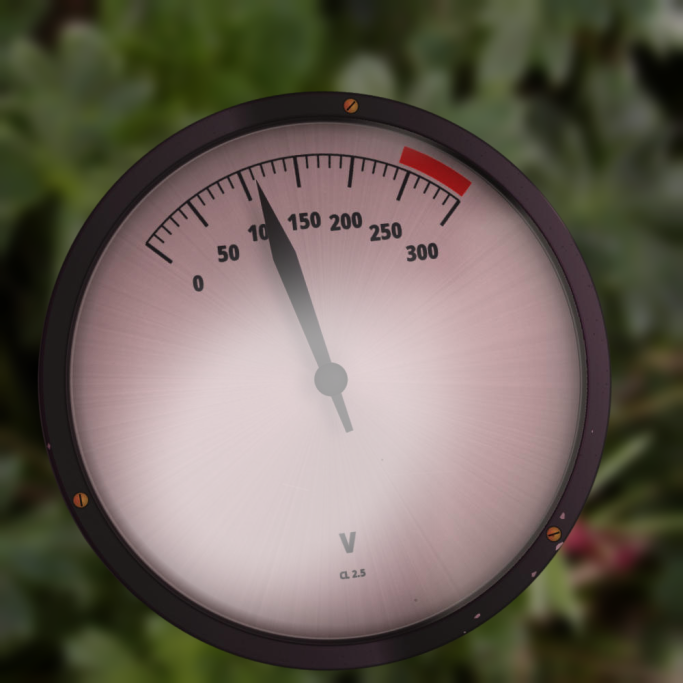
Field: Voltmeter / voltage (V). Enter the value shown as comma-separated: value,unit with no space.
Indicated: 110,V
